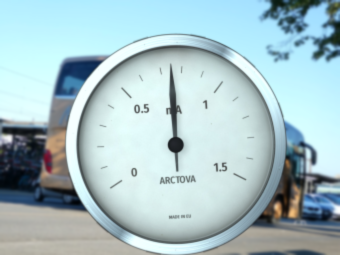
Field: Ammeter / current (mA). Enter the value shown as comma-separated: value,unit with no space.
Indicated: 0.75,mA
